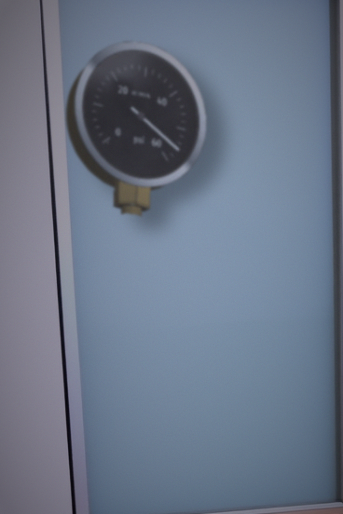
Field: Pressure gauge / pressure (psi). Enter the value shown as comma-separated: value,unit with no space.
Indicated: 56,psi
